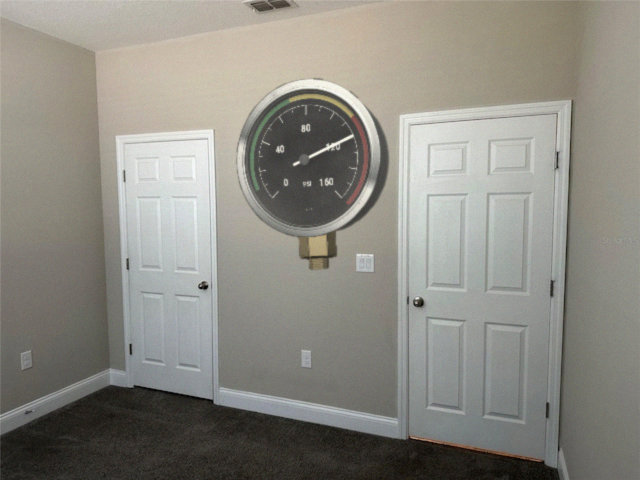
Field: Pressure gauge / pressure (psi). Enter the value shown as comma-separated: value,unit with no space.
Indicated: 120,psi
